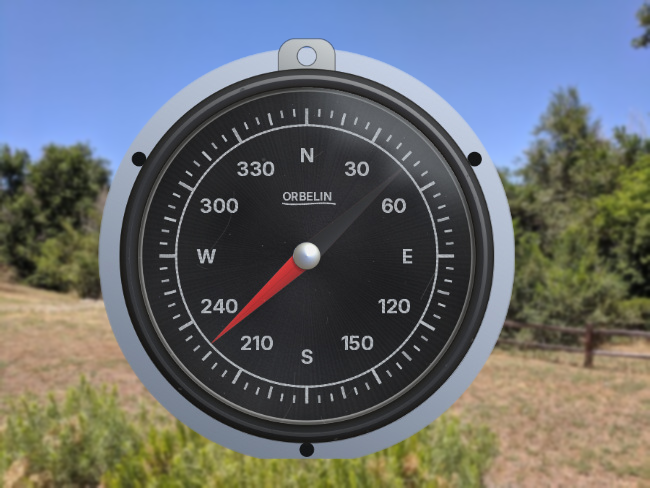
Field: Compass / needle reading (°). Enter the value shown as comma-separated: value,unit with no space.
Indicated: 227.5,°
